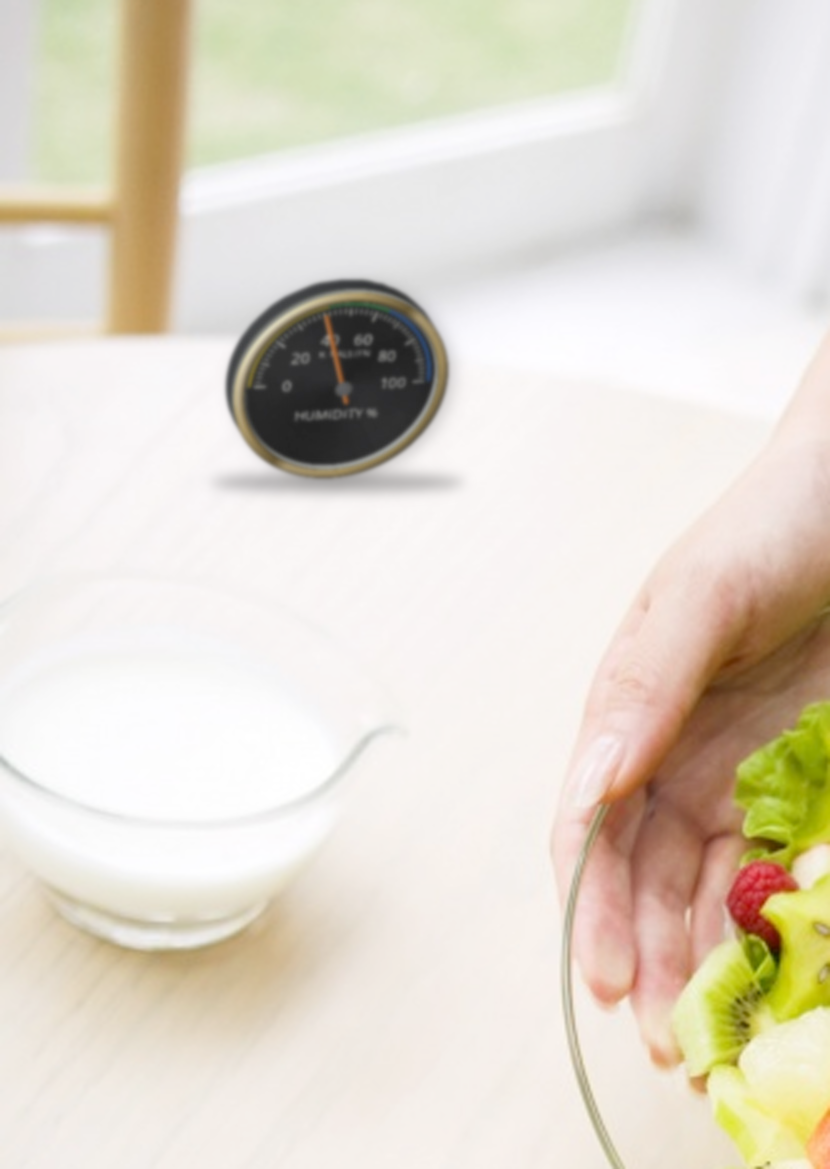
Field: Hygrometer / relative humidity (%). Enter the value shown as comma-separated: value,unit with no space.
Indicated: 40,%
